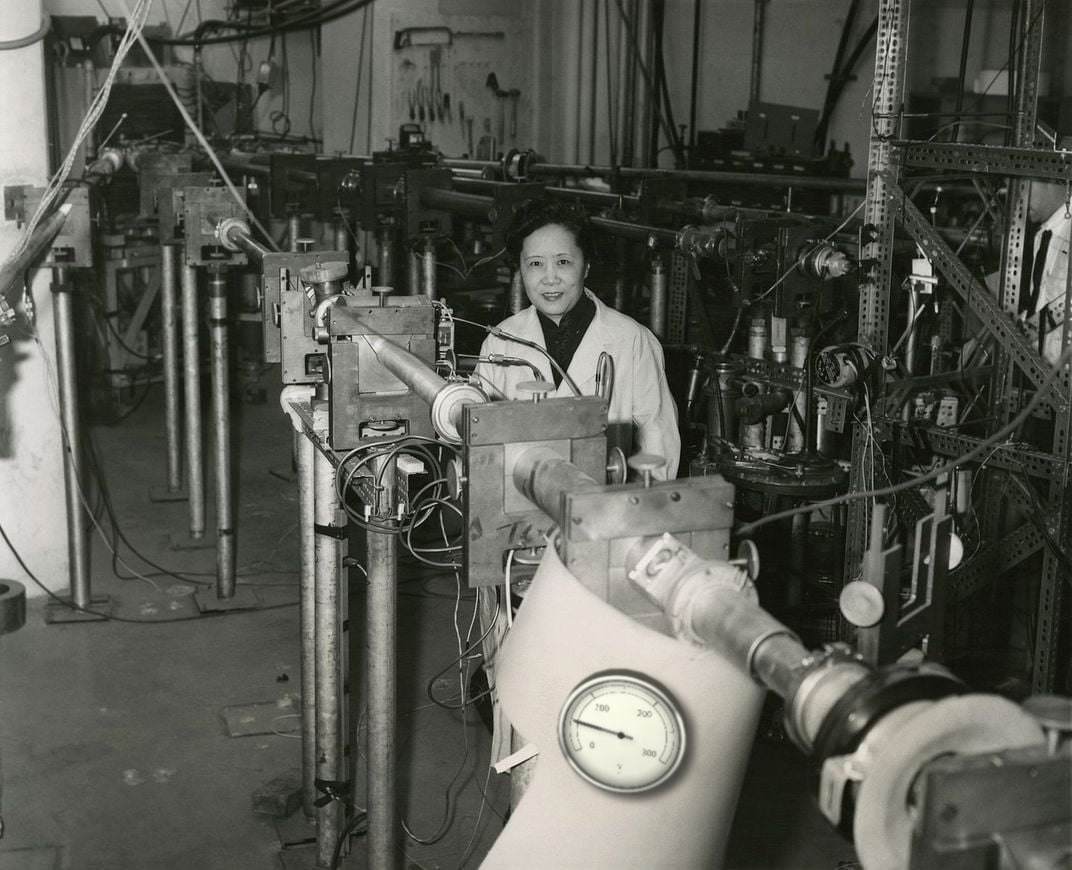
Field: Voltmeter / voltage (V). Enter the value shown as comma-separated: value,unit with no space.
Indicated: 50,V
